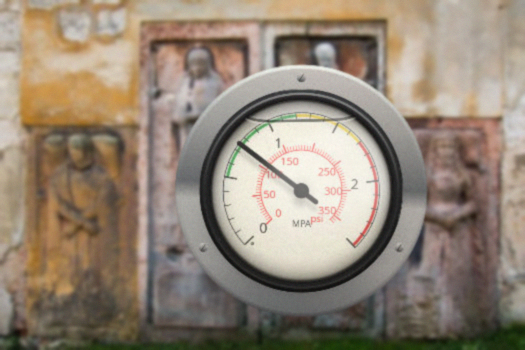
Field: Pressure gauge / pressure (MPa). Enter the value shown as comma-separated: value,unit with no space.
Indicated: 0.75,MPa
